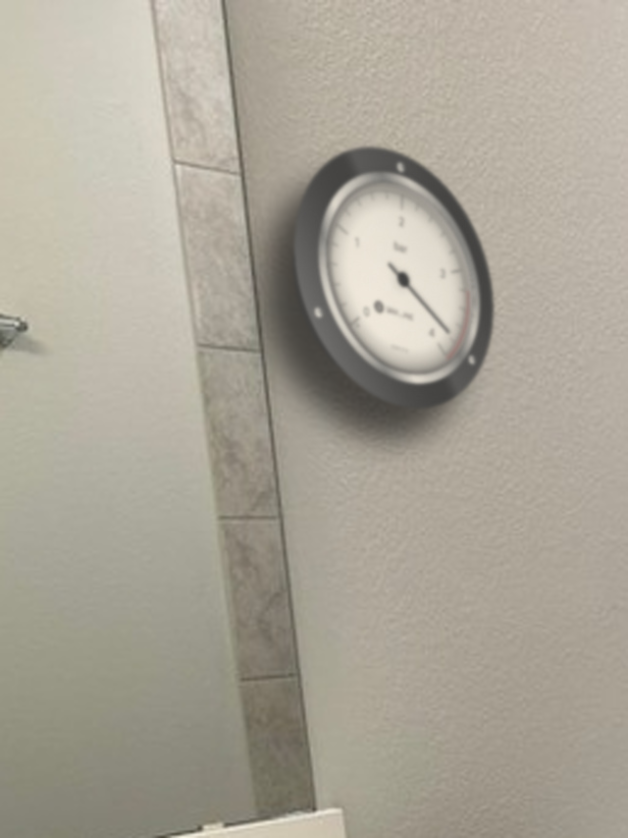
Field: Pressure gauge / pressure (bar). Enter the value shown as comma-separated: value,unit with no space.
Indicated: 3.8,bar
